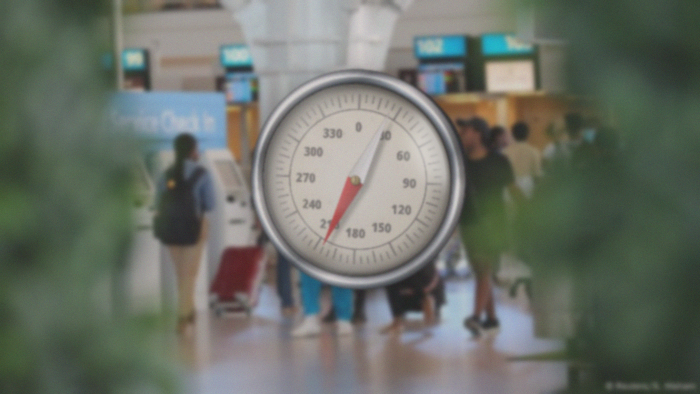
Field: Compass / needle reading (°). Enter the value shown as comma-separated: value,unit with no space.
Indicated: 205,°
